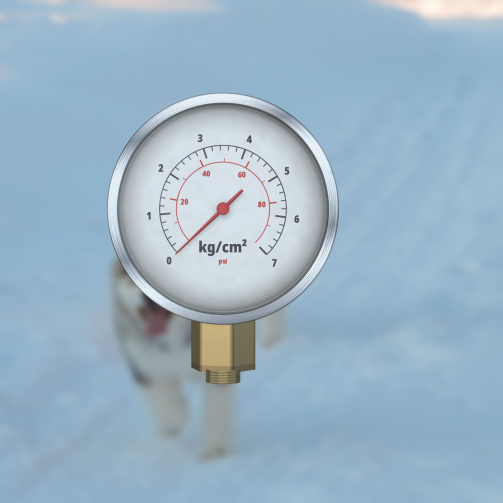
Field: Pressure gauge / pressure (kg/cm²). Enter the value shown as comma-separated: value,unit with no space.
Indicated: 0,kg/cm²
